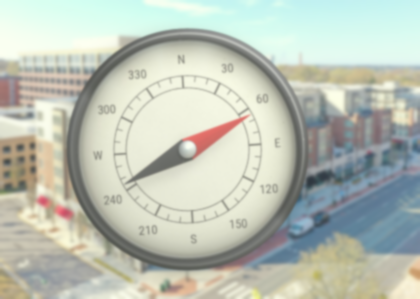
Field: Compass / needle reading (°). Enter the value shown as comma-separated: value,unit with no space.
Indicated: 65,°
